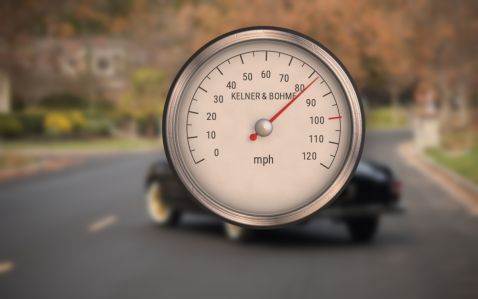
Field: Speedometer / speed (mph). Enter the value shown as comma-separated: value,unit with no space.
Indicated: 82.5,mph
